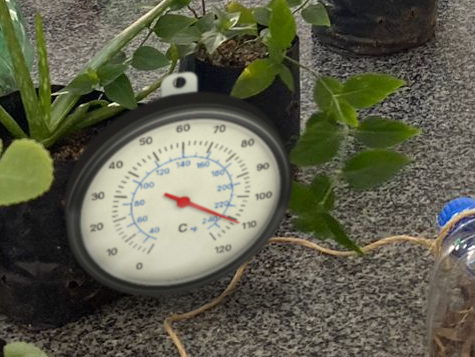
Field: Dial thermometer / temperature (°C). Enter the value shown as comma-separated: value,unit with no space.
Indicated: 110,°C
